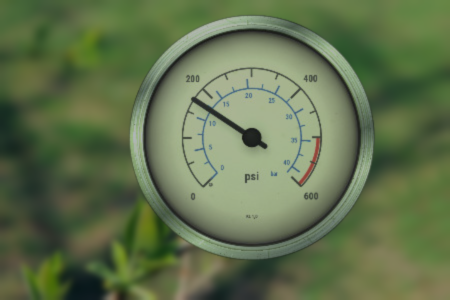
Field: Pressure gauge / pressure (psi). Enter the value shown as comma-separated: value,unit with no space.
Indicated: 175,psi
